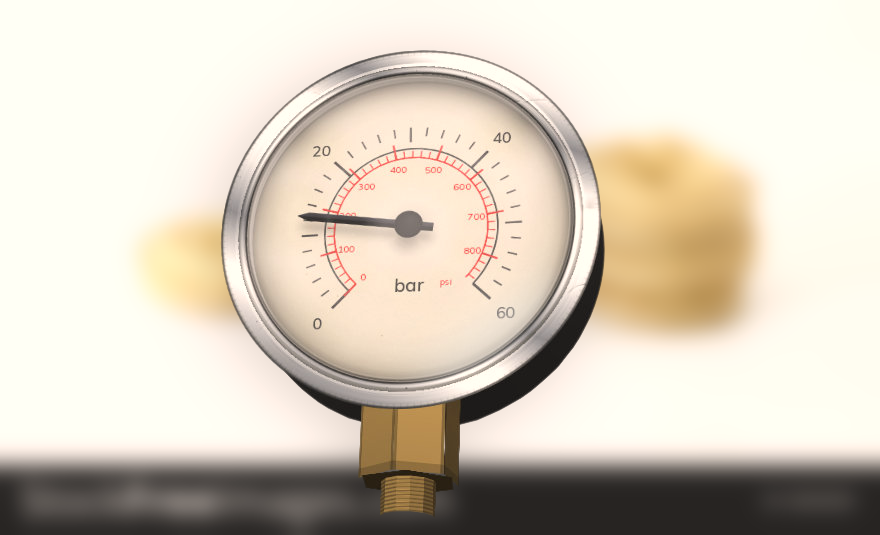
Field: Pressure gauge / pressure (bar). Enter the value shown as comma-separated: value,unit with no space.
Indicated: 12,bar
